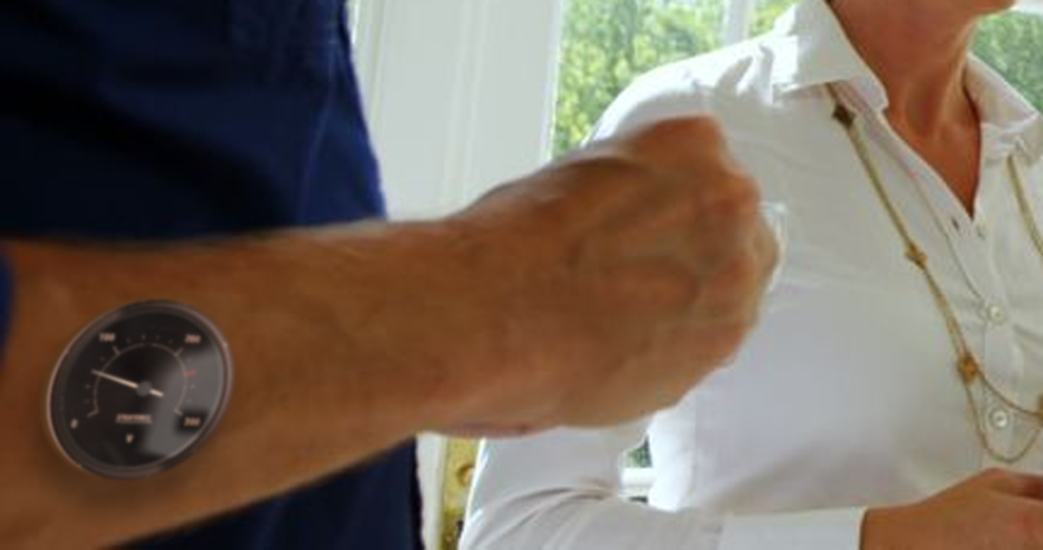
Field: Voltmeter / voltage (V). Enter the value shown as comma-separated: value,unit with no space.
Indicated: 60,V
